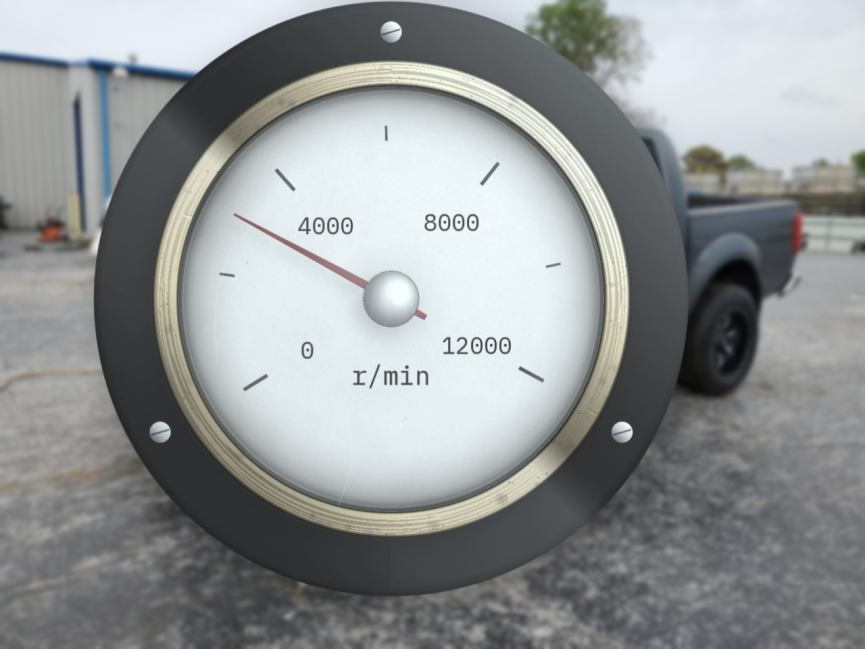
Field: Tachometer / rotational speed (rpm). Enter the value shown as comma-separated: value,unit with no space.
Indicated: 3000,rpm
